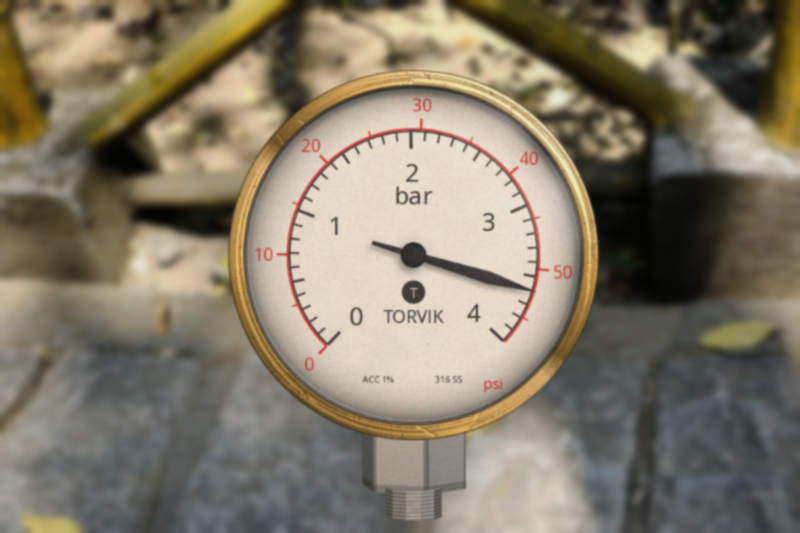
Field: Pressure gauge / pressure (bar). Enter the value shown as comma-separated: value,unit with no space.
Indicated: 3.6,bar
